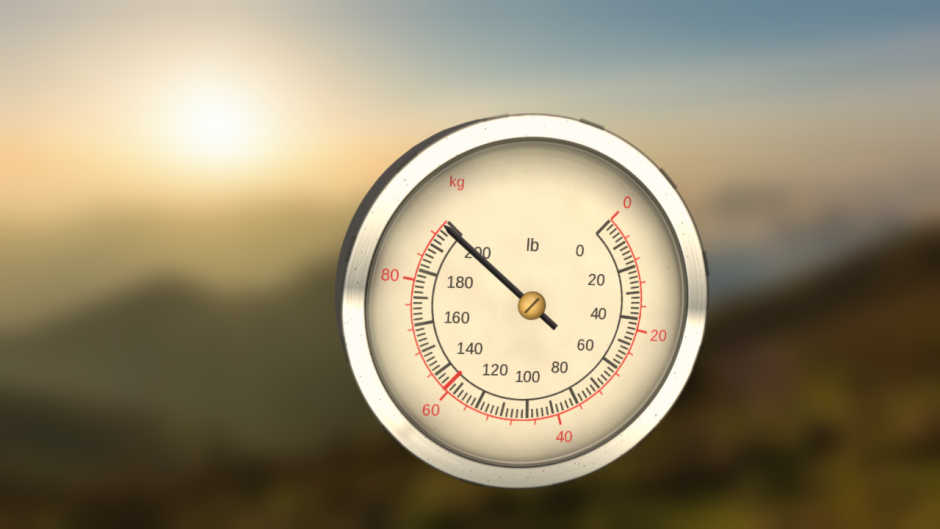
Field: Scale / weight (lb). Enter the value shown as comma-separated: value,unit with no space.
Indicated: 198,lb
